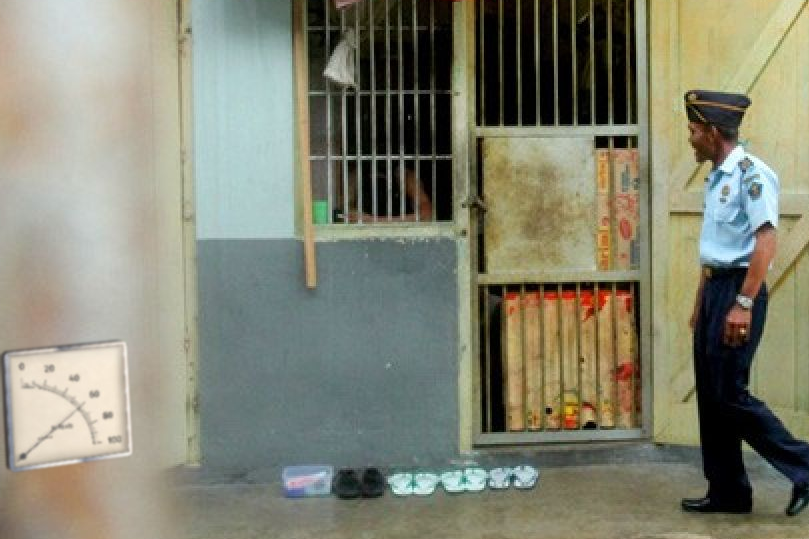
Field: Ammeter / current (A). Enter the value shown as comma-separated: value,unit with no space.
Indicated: 60,A
